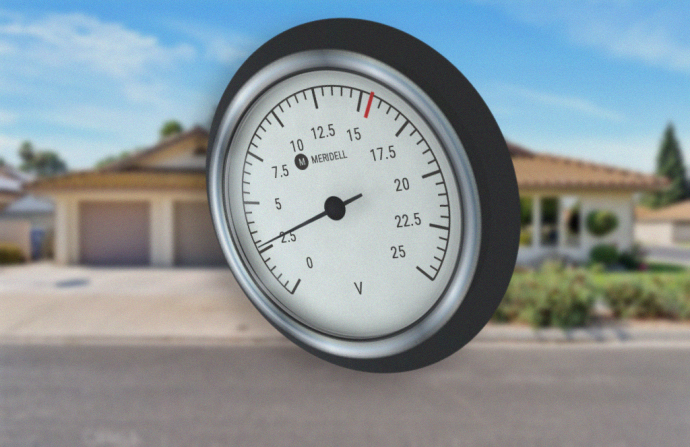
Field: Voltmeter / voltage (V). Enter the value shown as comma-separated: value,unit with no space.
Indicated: 2.75,V
